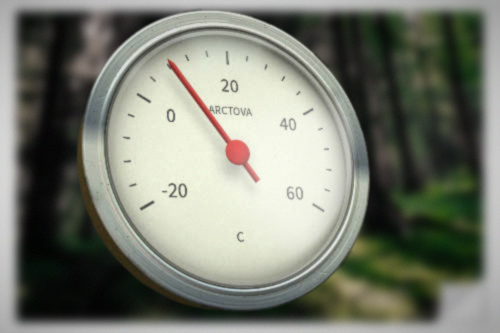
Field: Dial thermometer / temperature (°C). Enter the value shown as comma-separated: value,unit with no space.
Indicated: 8,°C
